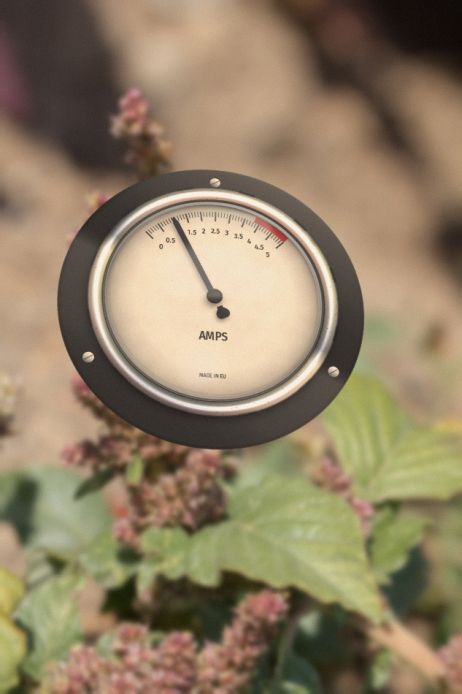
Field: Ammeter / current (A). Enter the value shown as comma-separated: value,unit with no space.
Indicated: 1,A
